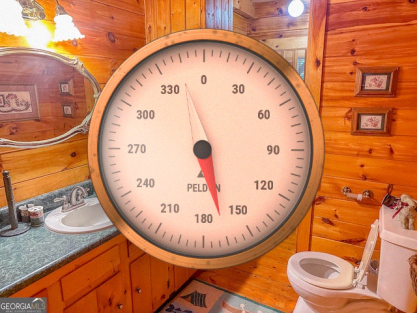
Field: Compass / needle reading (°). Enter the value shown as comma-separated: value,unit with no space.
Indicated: 165,°
